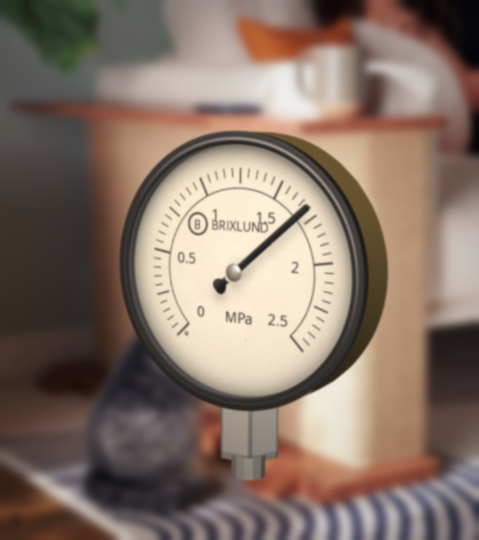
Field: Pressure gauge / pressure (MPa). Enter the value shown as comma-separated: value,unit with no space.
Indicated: 1.7,MPa
